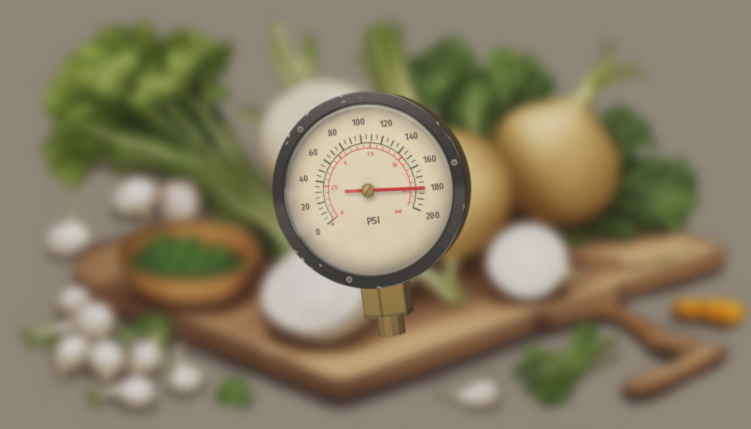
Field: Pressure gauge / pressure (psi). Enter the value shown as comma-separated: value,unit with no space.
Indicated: 180,psi
